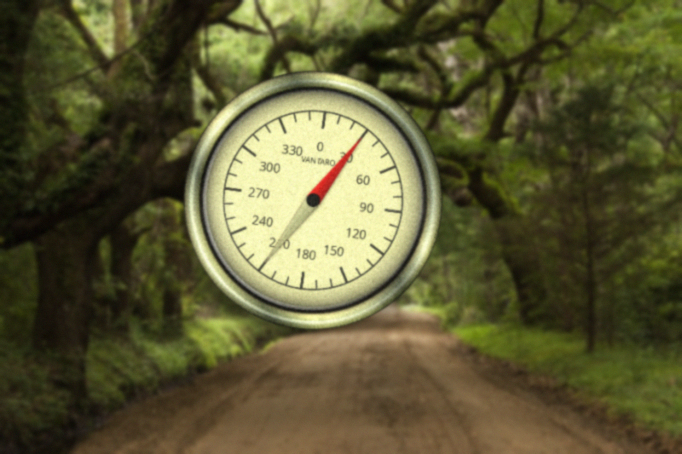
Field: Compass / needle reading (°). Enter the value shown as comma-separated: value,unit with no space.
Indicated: 30,°
